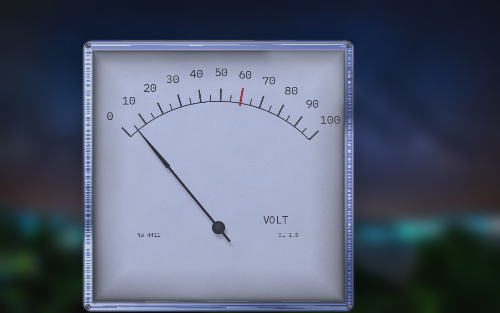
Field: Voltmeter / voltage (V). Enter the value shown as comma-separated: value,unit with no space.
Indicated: 5,V
